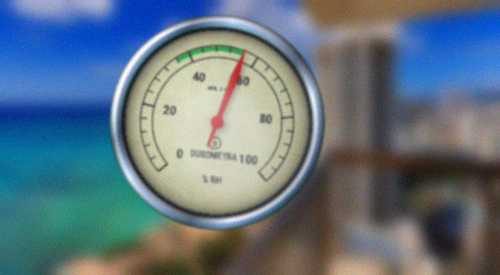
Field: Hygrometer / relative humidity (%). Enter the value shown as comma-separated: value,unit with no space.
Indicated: 56,%
